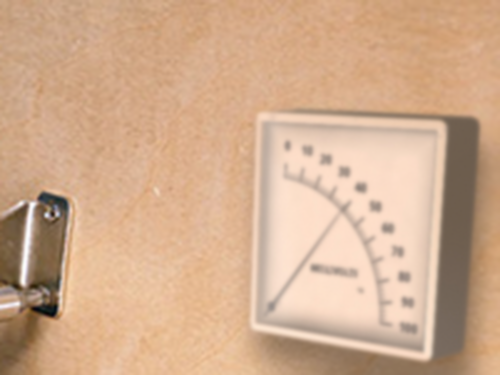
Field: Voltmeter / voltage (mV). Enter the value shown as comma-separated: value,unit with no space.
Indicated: 40,mV
